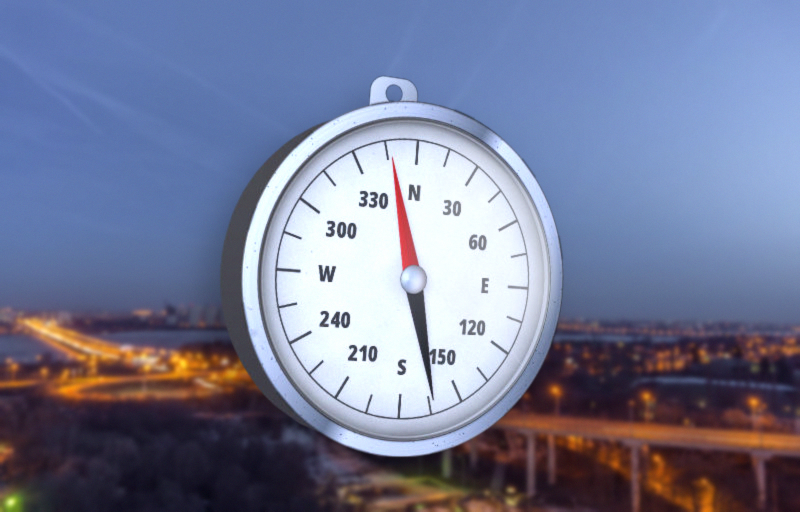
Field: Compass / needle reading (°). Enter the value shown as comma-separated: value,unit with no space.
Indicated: 345,°
